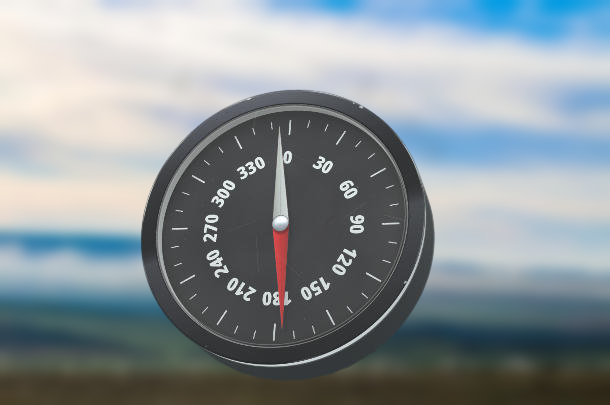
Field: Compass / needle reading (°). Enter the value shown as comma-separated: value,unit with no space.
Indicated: 175,°
